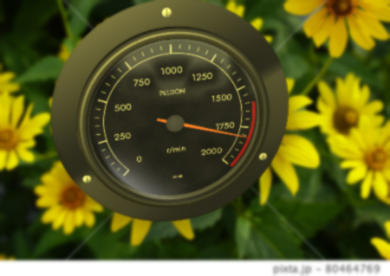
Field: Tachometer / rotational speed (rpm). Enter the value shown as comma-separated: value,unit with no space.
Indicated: 1800,rpm
